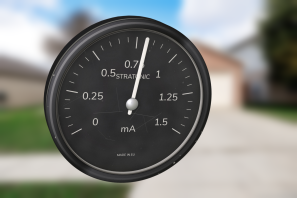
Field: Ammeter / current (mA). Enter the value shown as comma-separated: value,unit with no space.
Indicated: 0.8,mA
